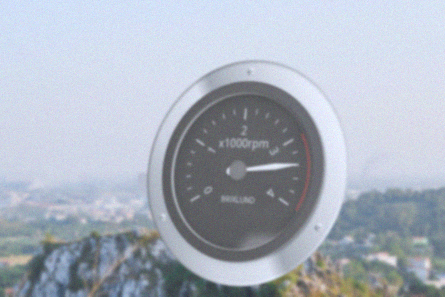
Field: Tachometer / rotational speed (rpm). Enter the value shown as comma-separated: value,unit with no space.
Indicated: 3400,rpm
